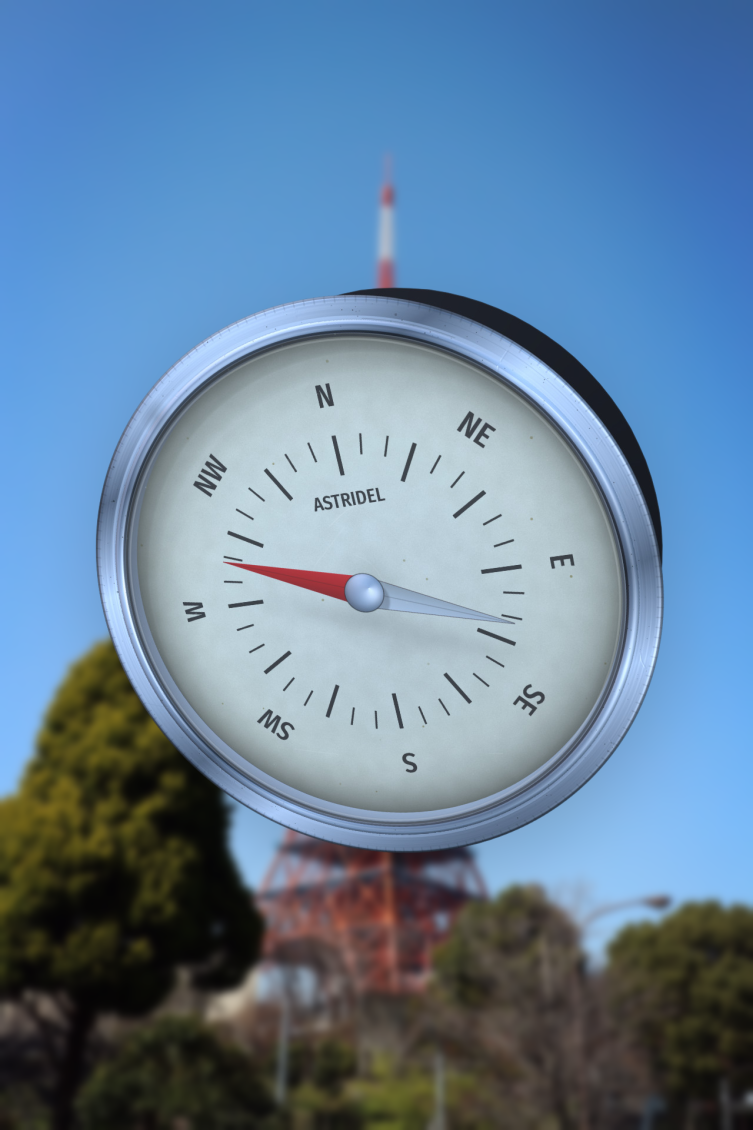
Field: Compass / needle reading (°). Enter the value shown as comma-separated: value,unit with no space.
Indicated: 290,°
